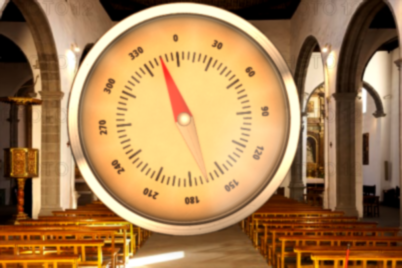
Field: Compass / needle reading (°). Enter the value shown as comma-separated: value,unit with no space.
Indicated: 345,°
